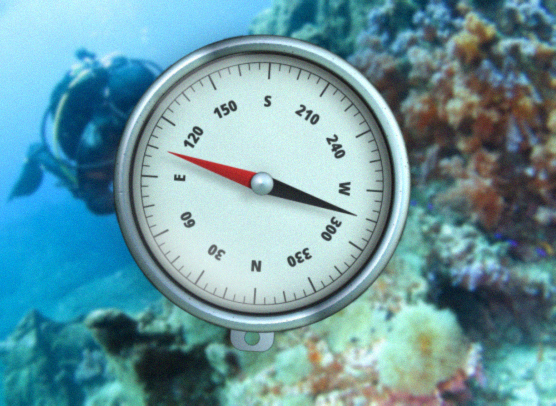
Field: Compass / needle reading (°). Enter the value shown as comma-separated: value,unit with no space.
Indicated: 105,°
